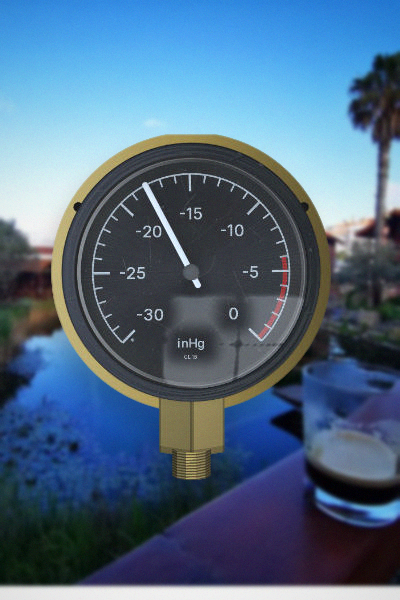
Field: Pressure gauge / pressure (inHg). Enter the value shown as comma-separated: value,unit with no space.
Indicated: -18,inHg
